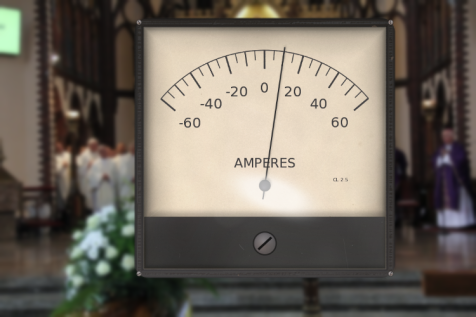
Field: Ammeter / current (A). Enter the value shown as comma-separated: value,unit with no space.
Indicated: 10,A
